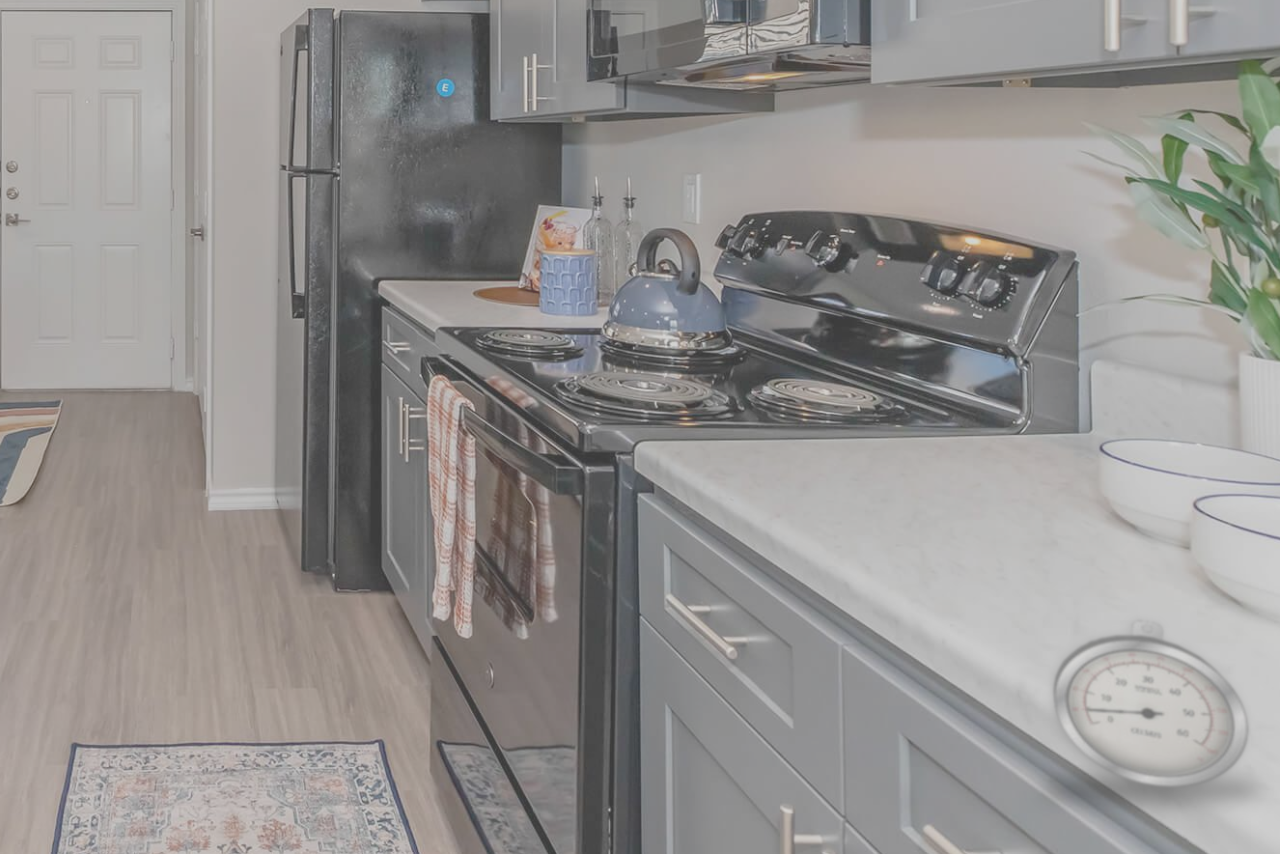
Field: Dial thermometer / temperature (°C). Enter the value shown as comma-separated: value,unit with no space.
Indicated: 5,°C
